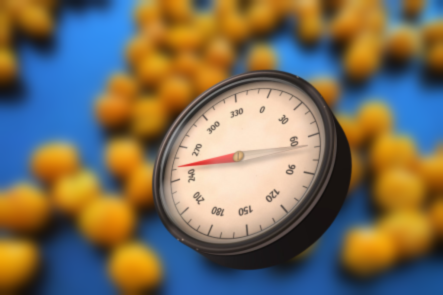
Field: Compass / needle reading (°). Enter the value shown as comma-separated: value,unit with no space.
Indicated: 250,°
